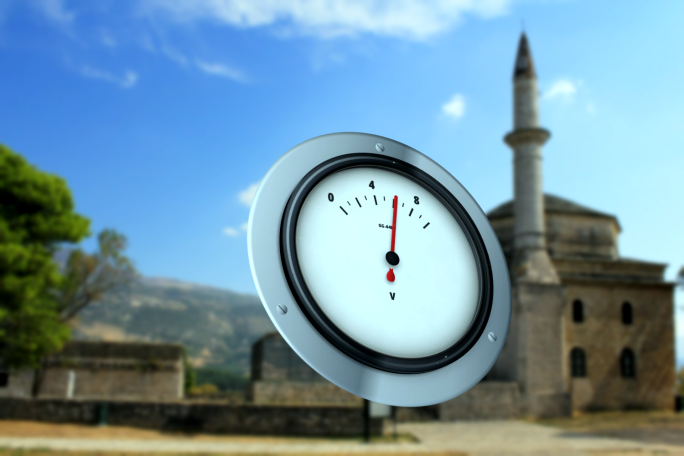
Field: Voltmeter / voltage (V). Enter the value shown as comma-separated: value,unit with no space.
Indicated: 6,V
